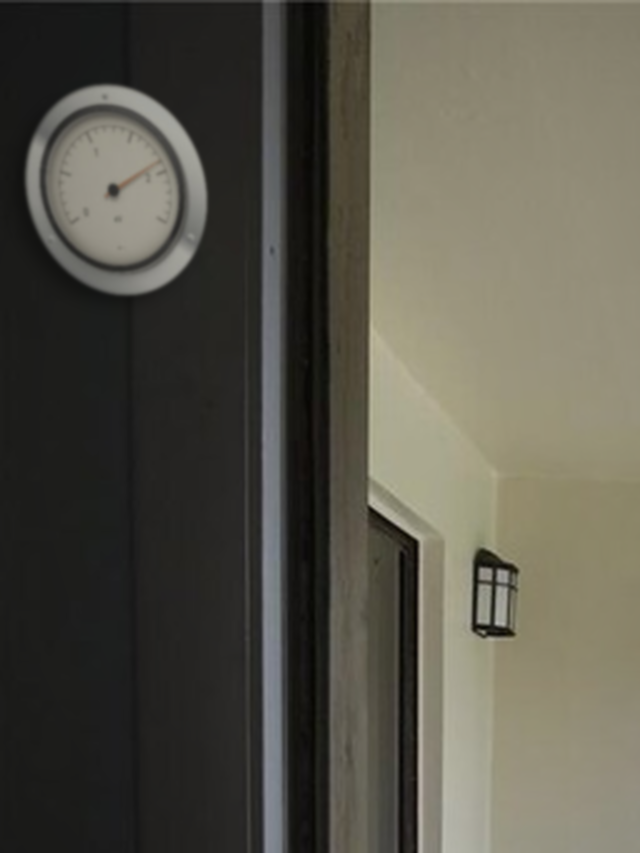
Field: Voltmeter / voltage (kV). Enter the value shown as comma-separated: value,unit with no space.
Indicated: 1.9,kV
